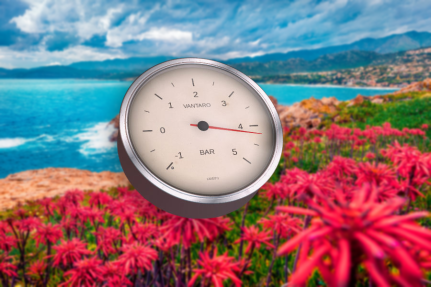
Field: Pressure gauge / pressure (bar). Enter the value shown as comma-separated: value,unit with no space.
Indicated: 4.25,bar
